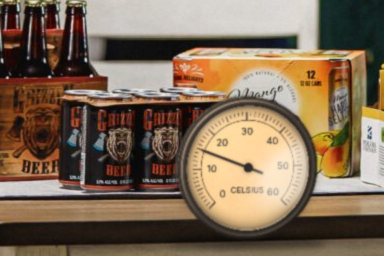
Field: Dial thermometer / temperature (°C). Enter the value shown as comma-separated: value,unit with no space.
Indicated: 15,°C
